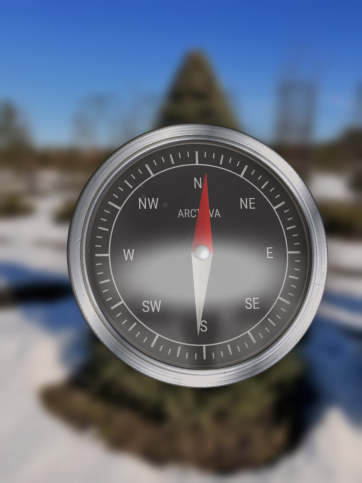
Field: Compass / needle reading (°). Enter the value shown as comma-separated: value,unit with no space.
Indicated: 5,°
